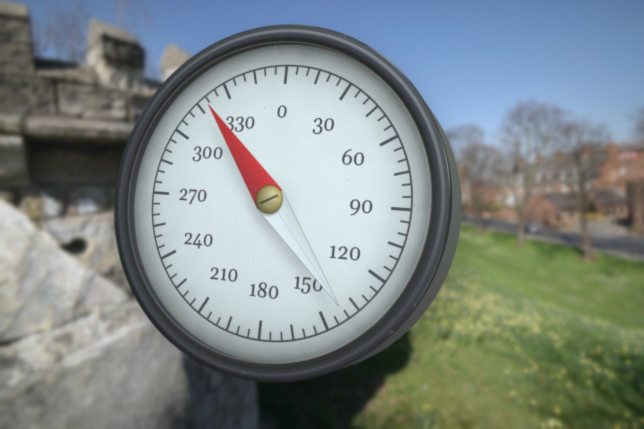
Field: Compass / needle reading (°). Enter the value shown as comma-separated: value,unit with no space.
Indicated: 320,°
